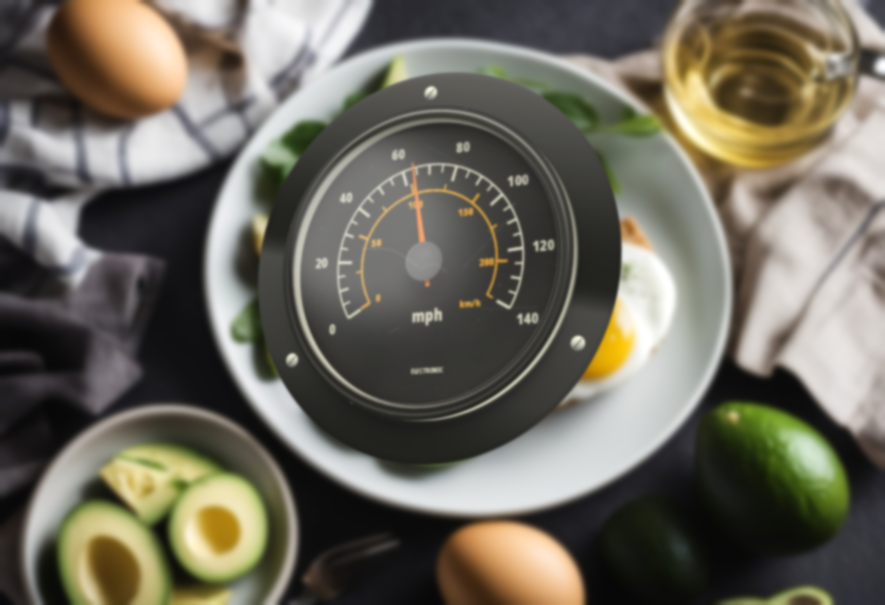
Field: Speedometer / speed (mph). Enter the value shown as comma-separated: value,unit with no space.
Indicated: 65,mph
